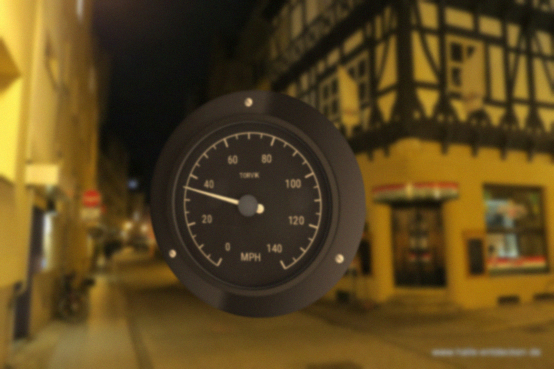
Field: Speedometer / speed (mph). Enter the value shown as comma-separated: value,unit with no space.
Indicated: 35,mph
